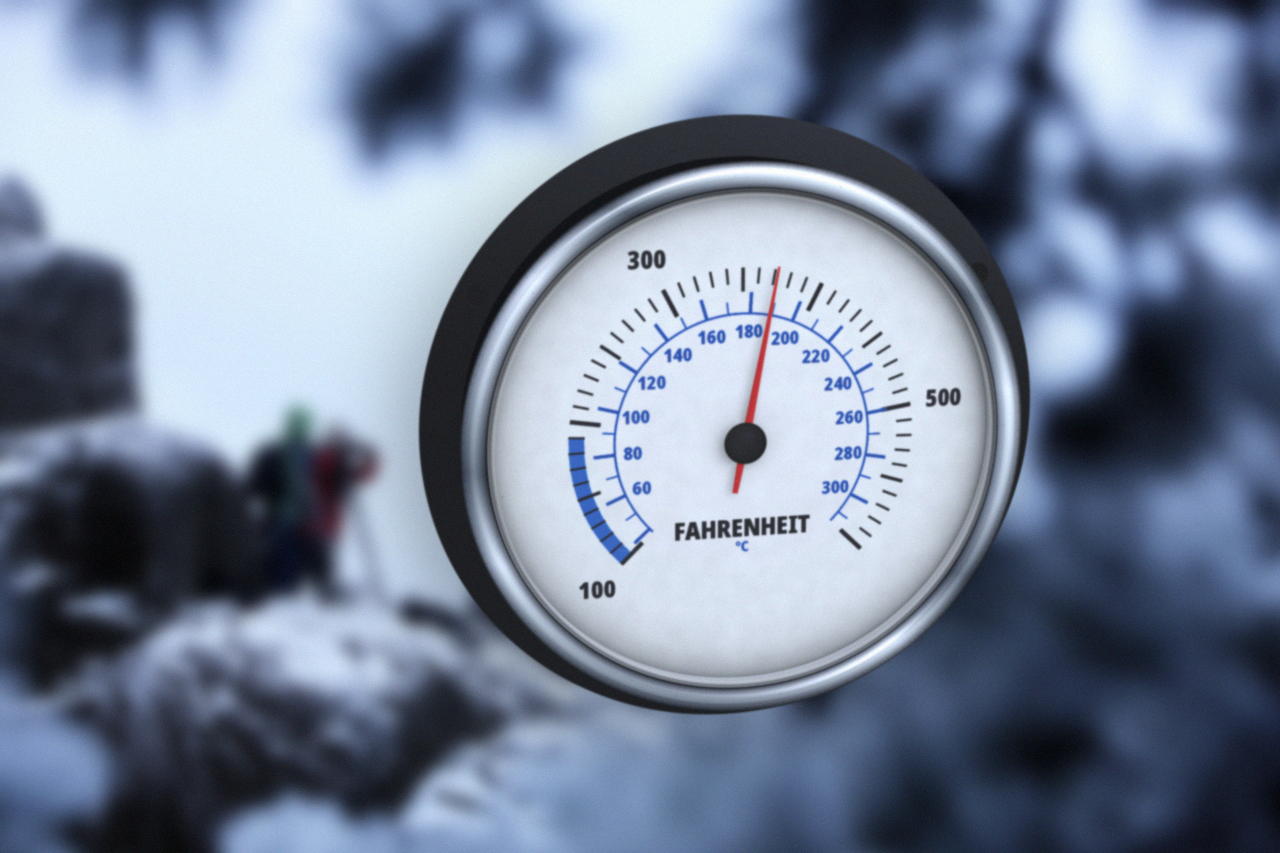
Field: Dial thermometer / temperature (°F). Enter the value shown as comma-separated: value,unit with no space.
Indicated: 370,°F
